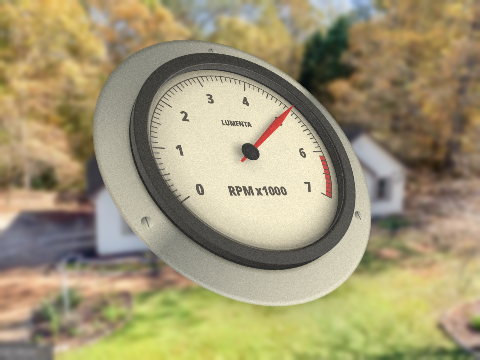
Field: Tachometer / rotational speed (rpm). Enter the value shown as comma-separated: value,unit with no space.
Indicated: 5000,rpm
